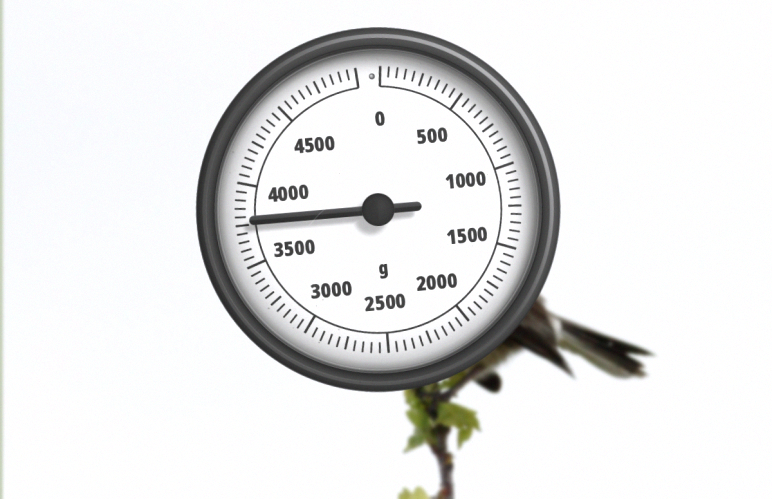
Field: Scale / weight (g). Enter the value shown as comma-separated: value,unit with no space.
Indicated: 3775,g
